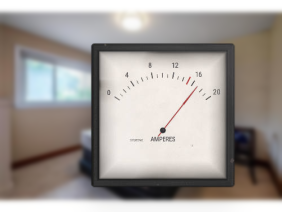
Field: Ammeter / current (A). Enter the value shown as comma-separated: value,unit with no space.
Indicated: 17,A
